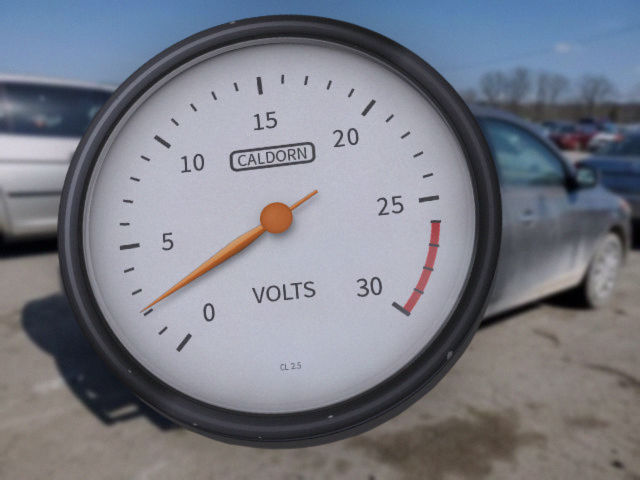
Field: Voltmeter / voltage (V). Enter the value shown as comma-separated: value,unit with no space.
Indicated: 2,V
